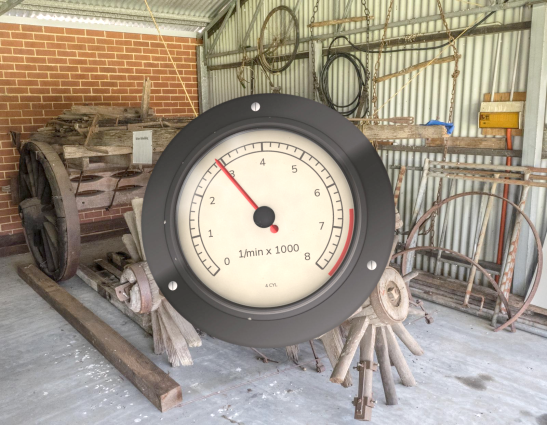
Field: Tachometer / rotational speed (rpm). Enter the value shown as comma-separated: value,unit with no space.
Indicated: 2900,rpm
